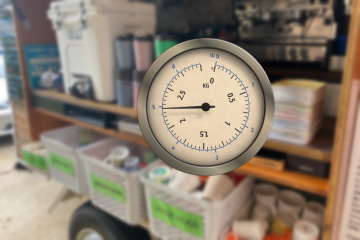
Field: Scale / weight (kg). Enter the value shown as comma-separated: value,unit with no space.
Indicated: 2.25,kg
